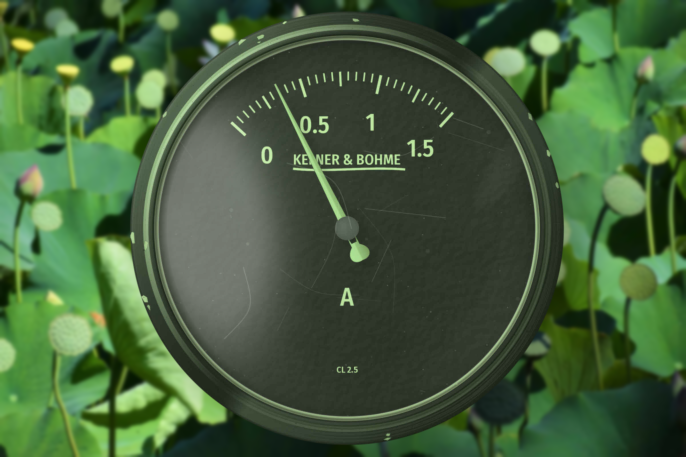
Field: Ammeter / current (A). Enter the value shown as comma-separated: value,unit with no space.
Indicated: 0.35,A
